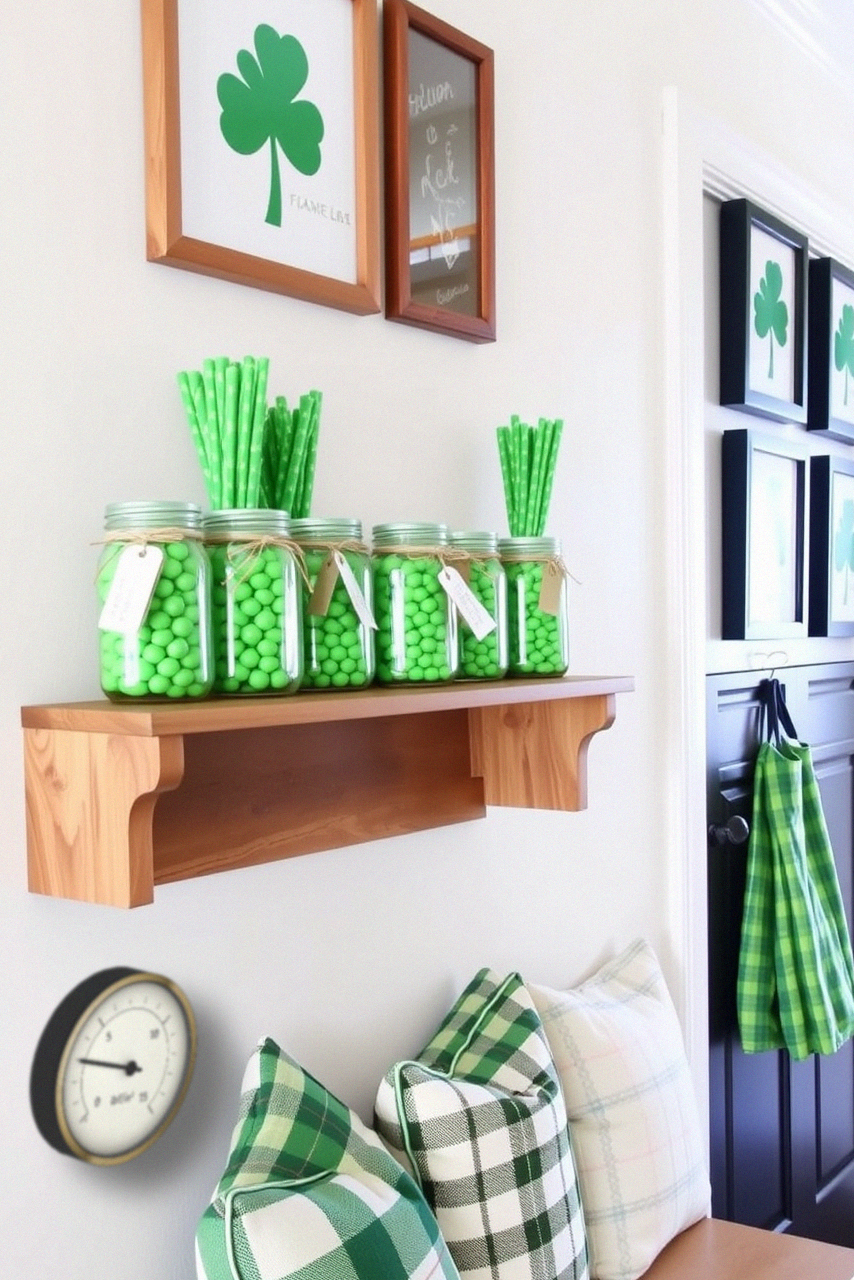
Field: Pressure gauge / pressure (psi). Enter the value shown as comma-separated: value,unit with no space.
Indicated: 3,psi
